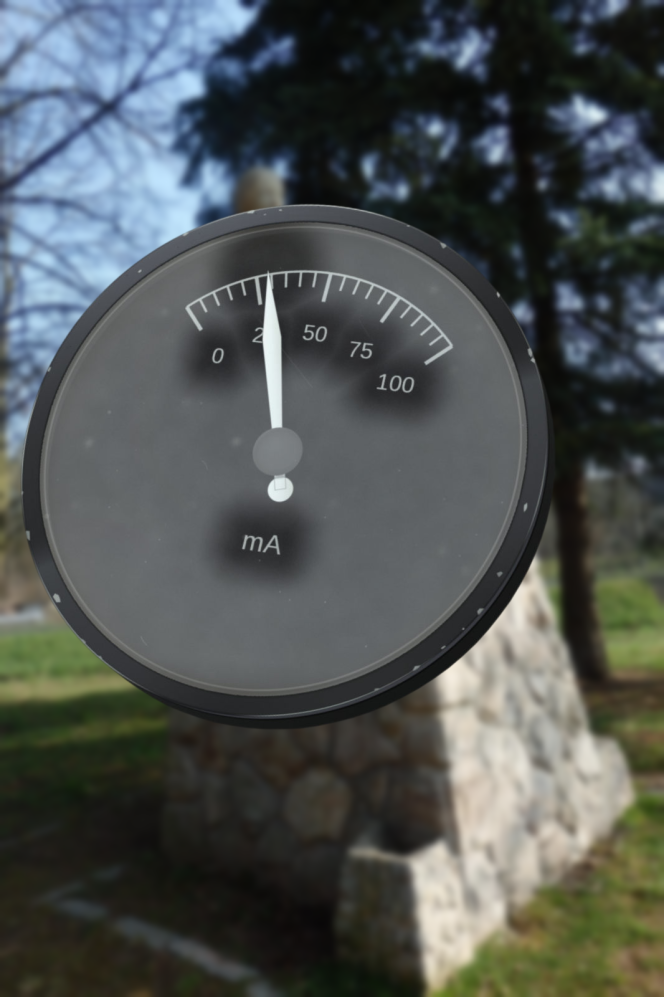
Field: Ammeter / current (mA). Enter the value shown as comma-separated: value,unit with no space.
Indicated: 30,mA
